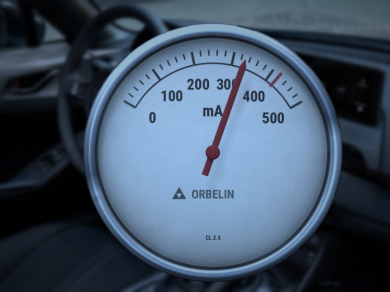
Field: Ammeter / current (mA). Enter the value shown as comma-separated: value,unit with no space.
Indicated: 330,mA
